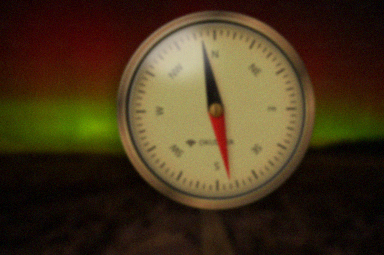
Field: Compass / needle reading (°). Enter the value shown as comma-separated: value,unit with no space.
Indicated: 170,°
